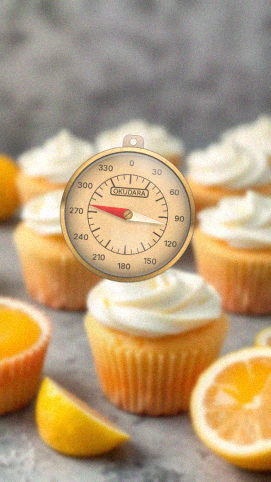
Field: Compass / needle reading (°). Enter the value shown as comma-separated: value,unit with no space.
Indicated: 280,°
